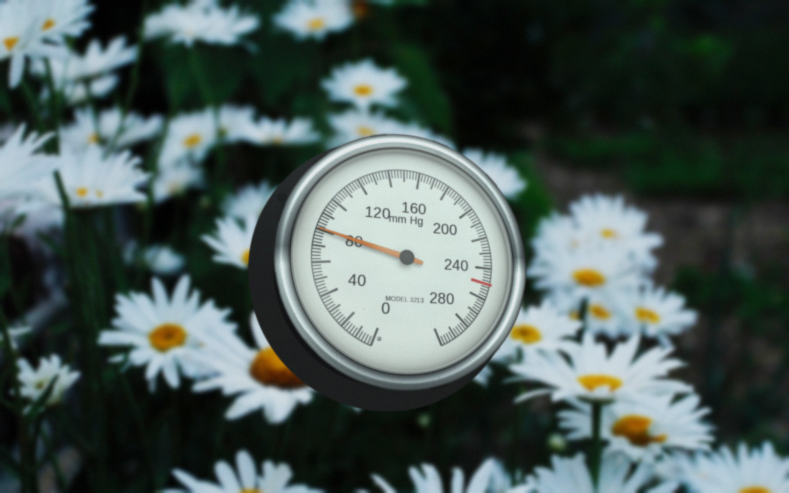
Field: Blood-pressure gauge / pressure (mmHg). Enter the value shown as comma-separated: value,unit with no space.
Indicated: 80,mmHg
